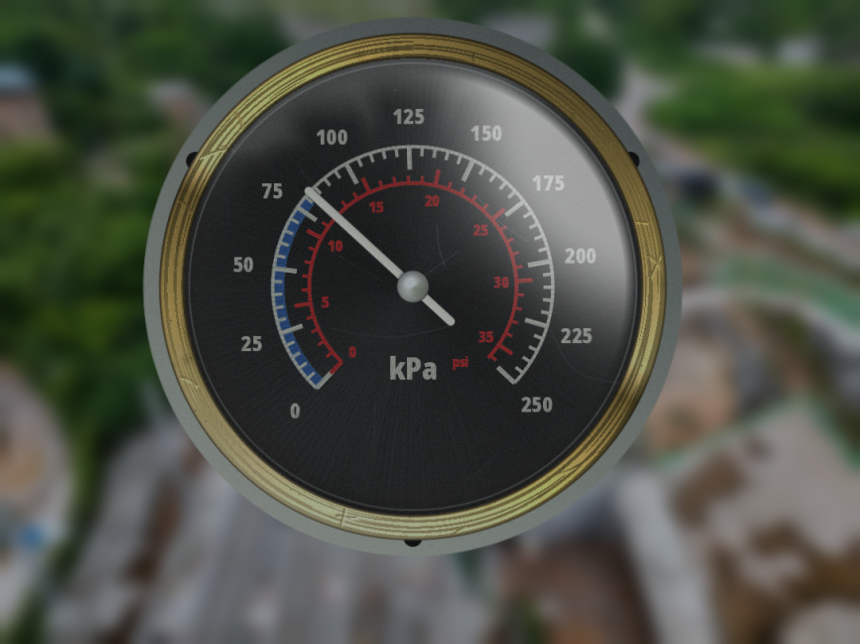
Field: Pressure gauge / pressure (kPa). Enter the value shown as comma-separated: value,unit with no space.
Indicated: 82.5,kPa
